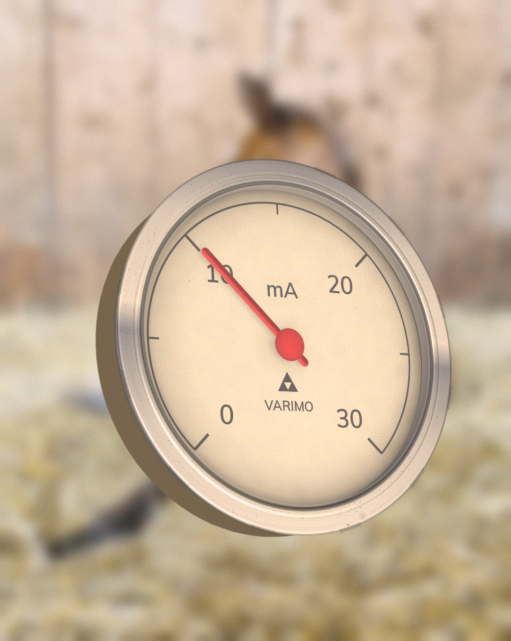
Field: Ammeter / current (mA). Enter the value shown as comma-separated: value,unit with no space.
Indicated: 10,mA
